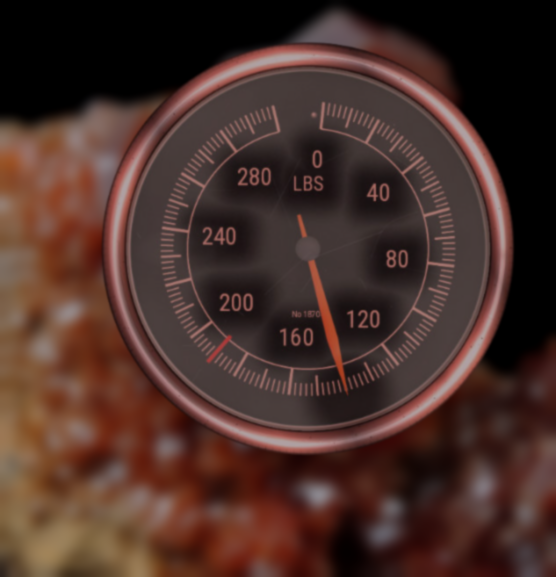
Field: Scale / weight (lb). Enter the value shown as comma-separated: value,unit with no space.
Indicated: 140,lb
